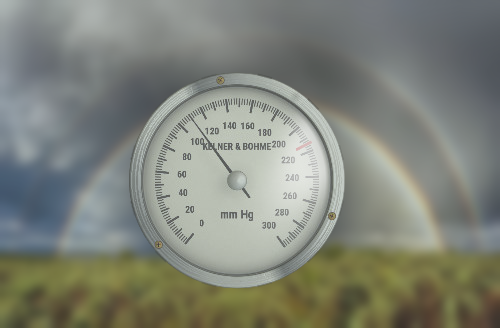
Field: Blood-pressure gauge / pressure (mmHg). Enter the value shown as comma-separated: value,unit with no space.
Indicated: 110,mmHg
